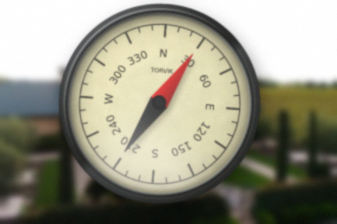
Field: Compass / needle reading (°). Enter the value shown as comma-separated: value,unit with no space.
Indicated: 30,°
